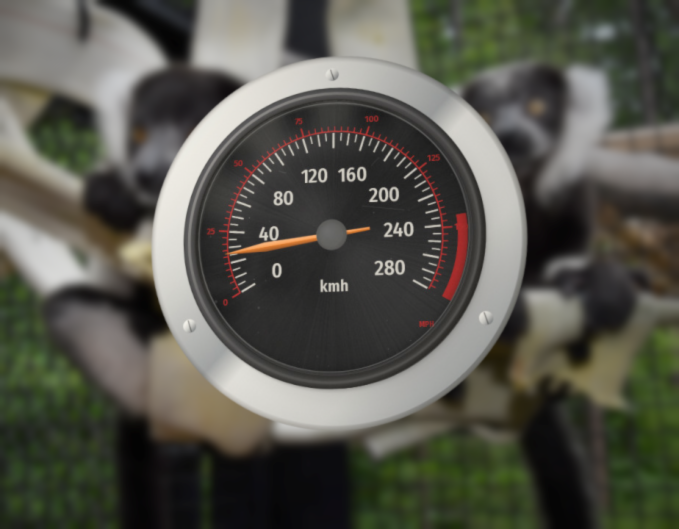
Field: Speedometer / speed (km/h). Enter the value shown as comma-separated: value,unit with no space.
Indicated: 25,km/h
